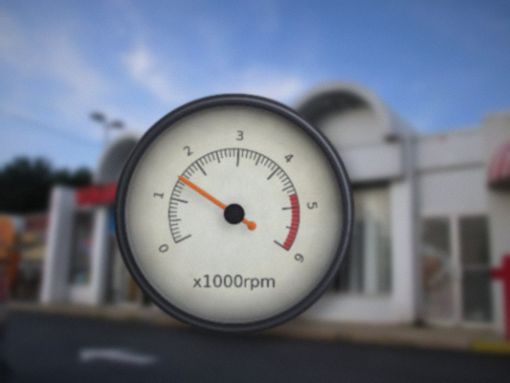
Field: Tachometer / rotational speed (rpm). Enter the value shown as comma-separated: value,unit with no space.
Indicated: 1500,rpm
